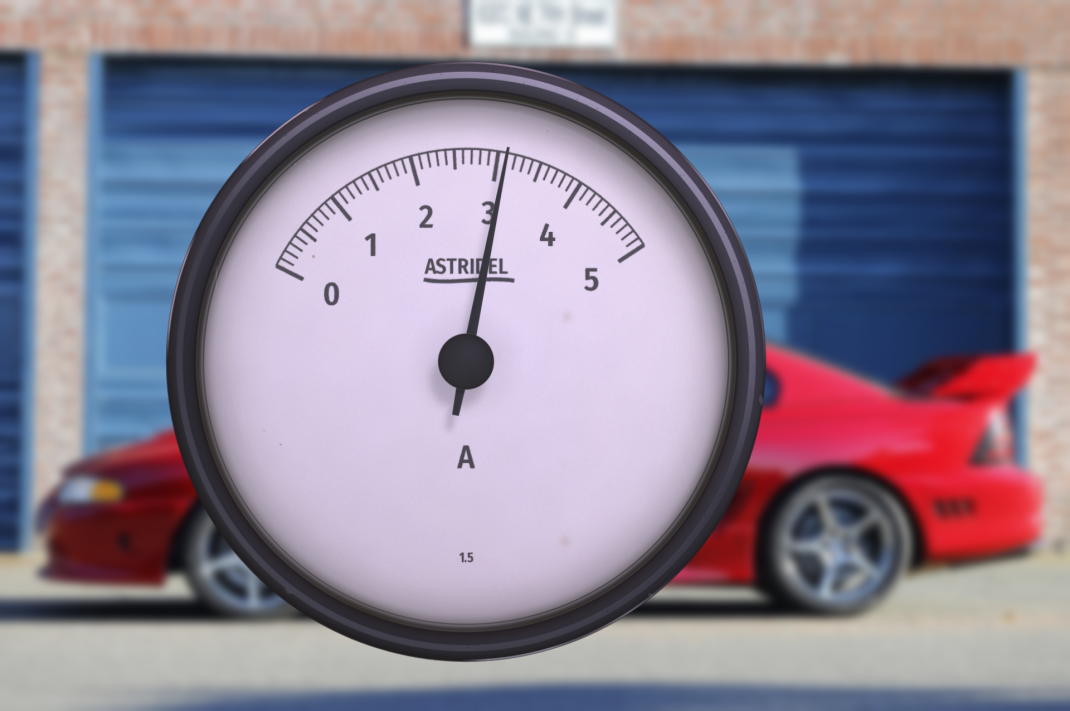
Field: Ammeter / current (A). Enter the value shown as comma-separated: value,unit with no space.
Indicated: 3.1,A
